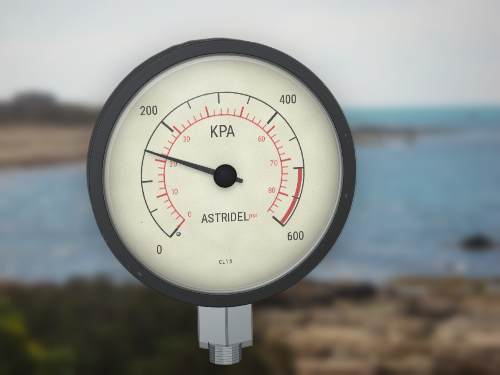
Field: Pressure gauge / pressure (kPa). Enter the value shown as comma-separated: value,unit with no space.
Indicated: 150,kPa
